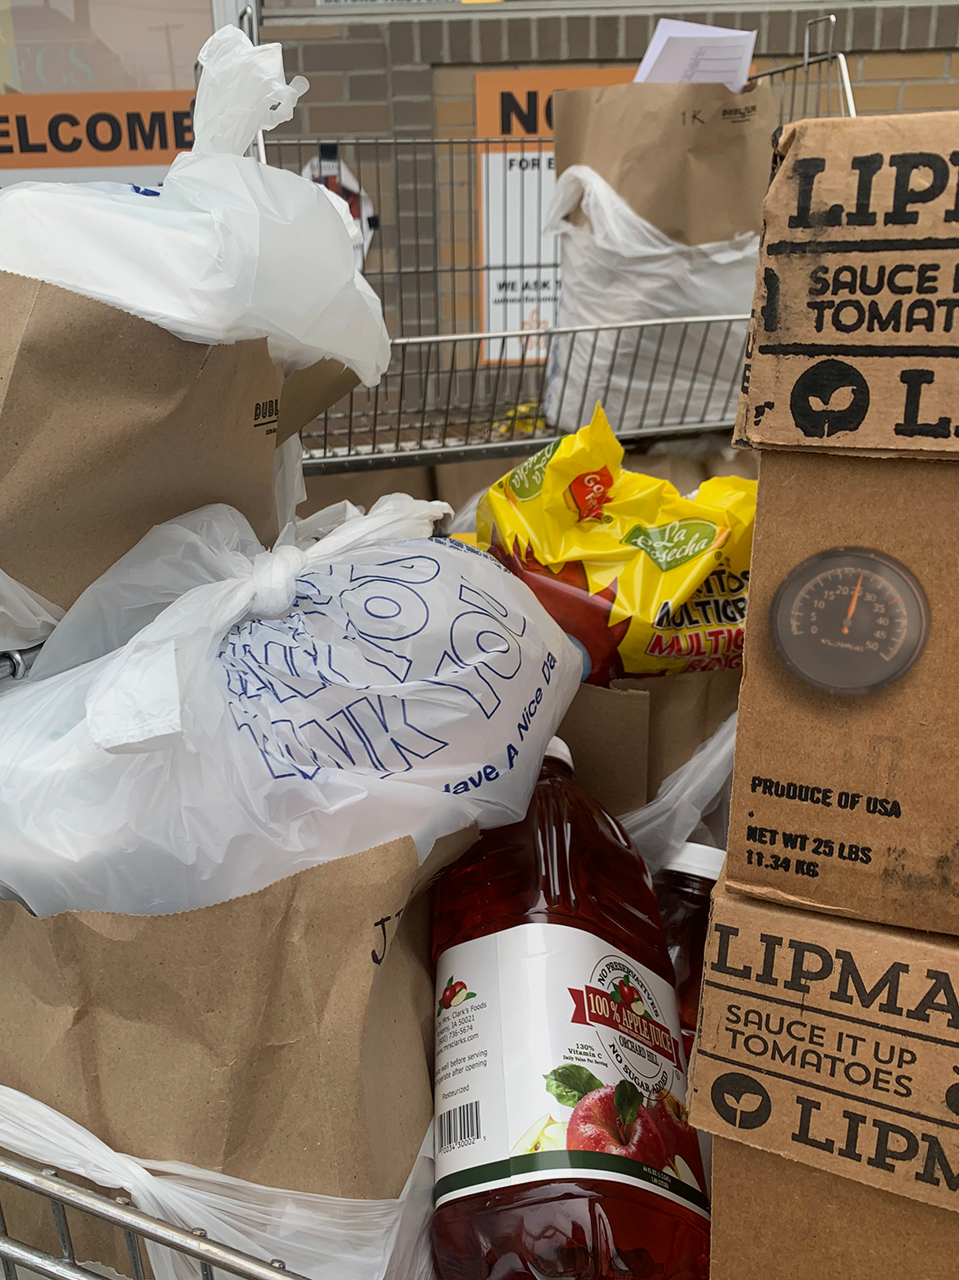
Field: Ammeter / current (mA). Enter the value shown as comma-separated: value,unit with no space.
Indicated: 25,mA
